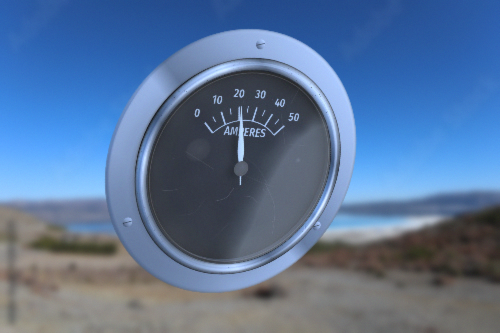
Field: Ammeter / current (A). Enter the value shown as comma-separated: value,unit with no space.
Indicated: 20,A
